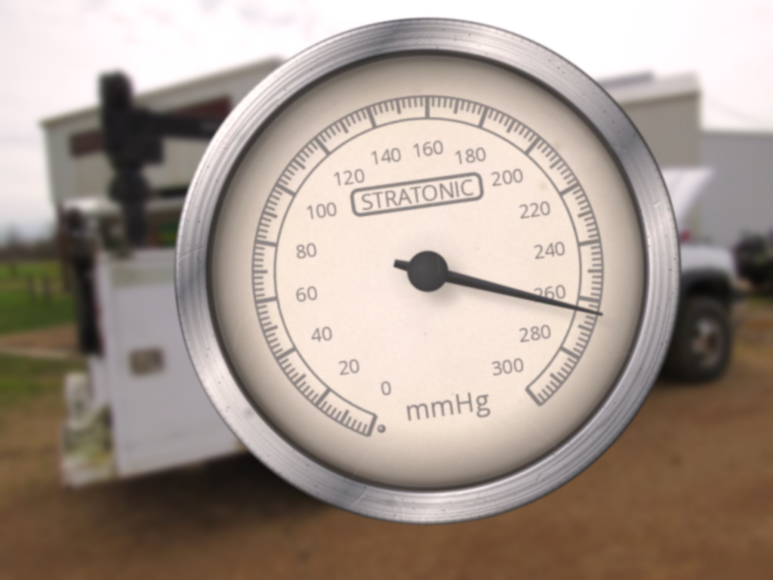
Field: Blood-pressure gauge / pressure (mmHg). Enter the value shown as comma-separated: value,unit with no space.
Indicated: 264,mmHg
